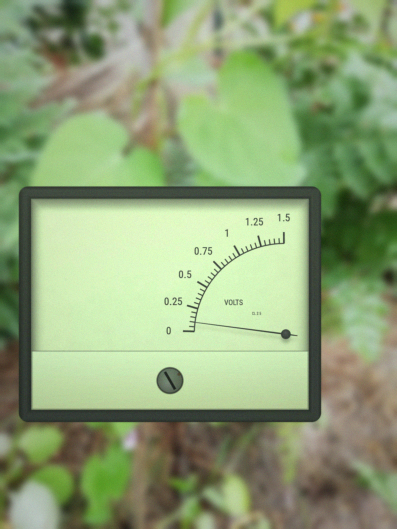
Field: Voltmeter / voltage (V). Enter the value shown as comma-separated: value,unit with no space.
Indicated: 0.1,V
